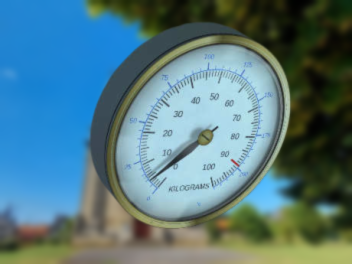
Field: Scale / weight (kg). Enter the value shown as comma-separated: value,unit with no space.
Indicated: 5,kg
